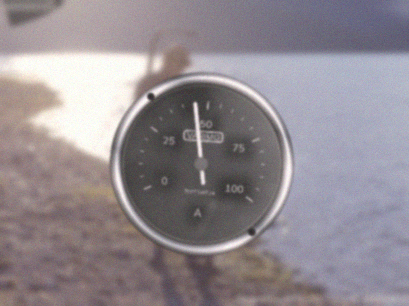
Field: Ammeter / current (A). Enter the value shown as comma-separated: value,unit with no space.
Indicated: 45,A
